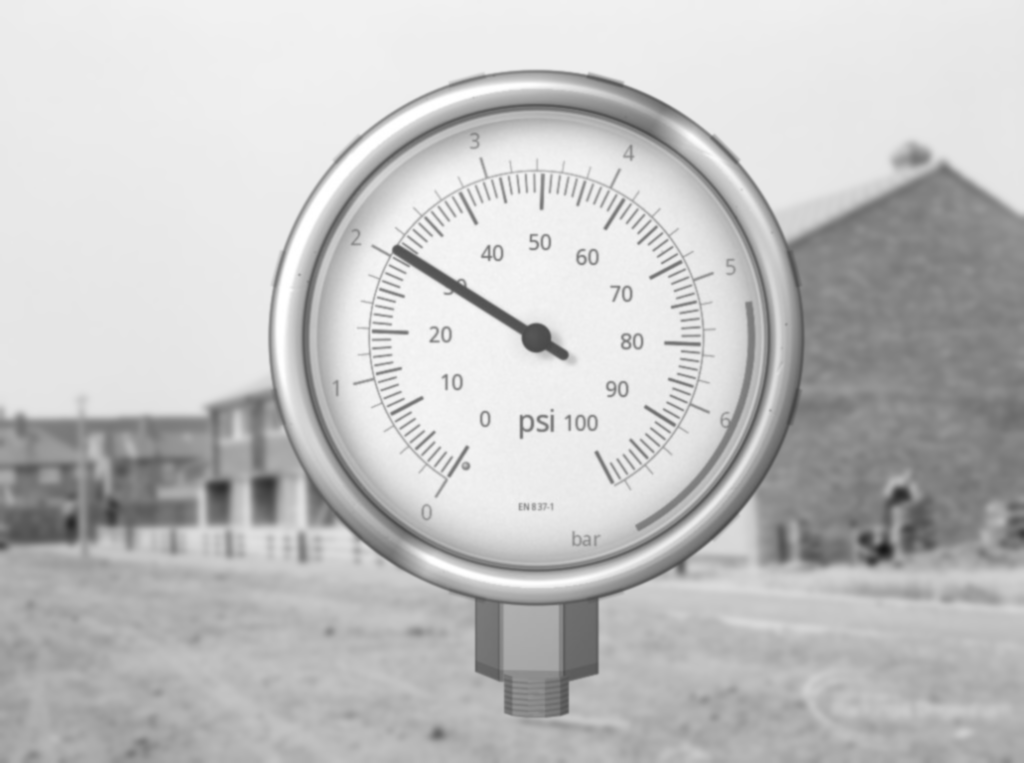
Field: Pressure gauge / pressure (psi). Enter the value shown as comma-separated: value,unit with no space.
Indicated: 30,psi
